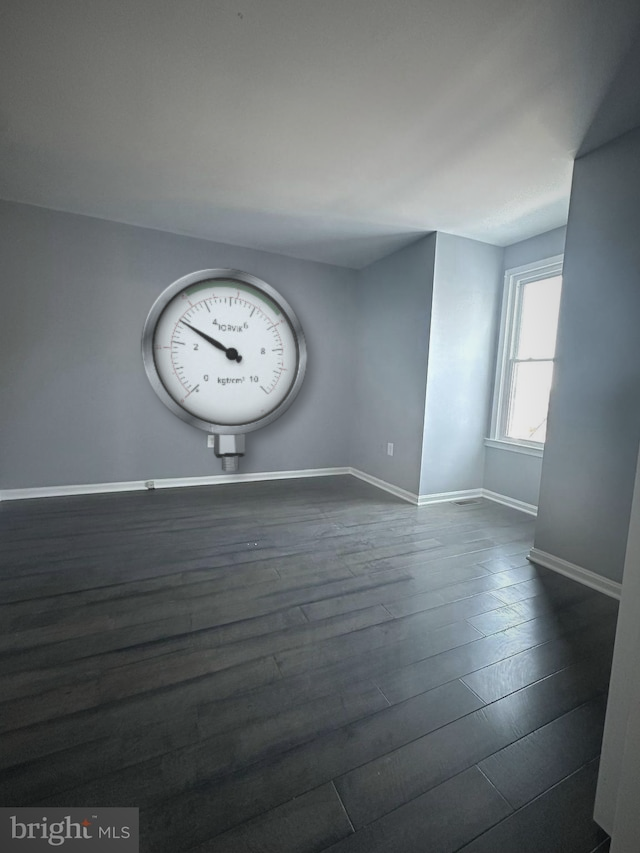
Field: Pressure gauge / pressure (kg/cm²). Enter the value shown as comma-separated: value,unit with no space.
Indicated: 2.8,kg/cm²
